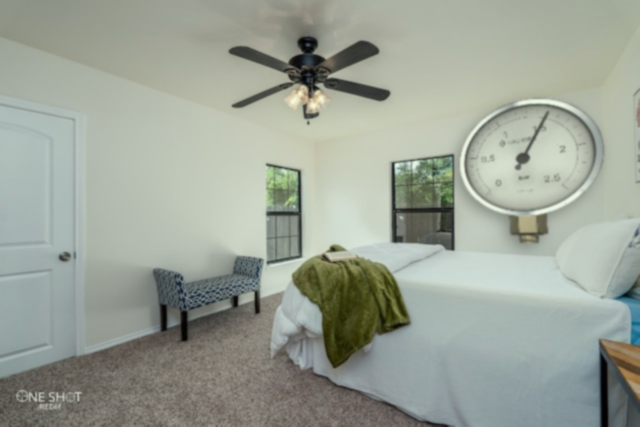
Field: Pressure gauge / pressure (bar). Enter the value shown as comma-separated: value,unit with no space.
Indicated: 1.5,bar
